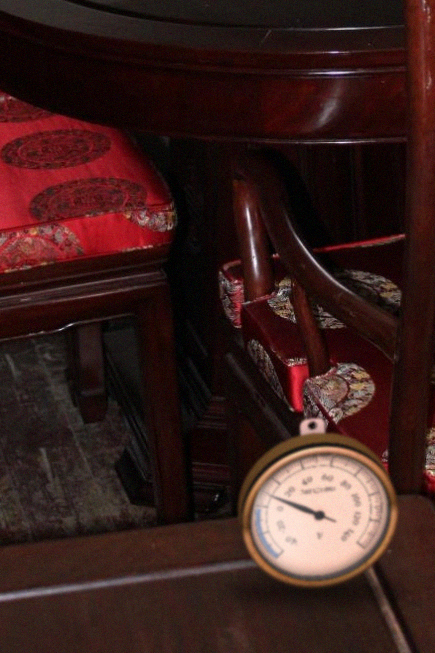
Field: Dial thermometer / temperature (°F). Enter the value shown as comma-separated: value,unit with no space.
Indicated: 10,°F
